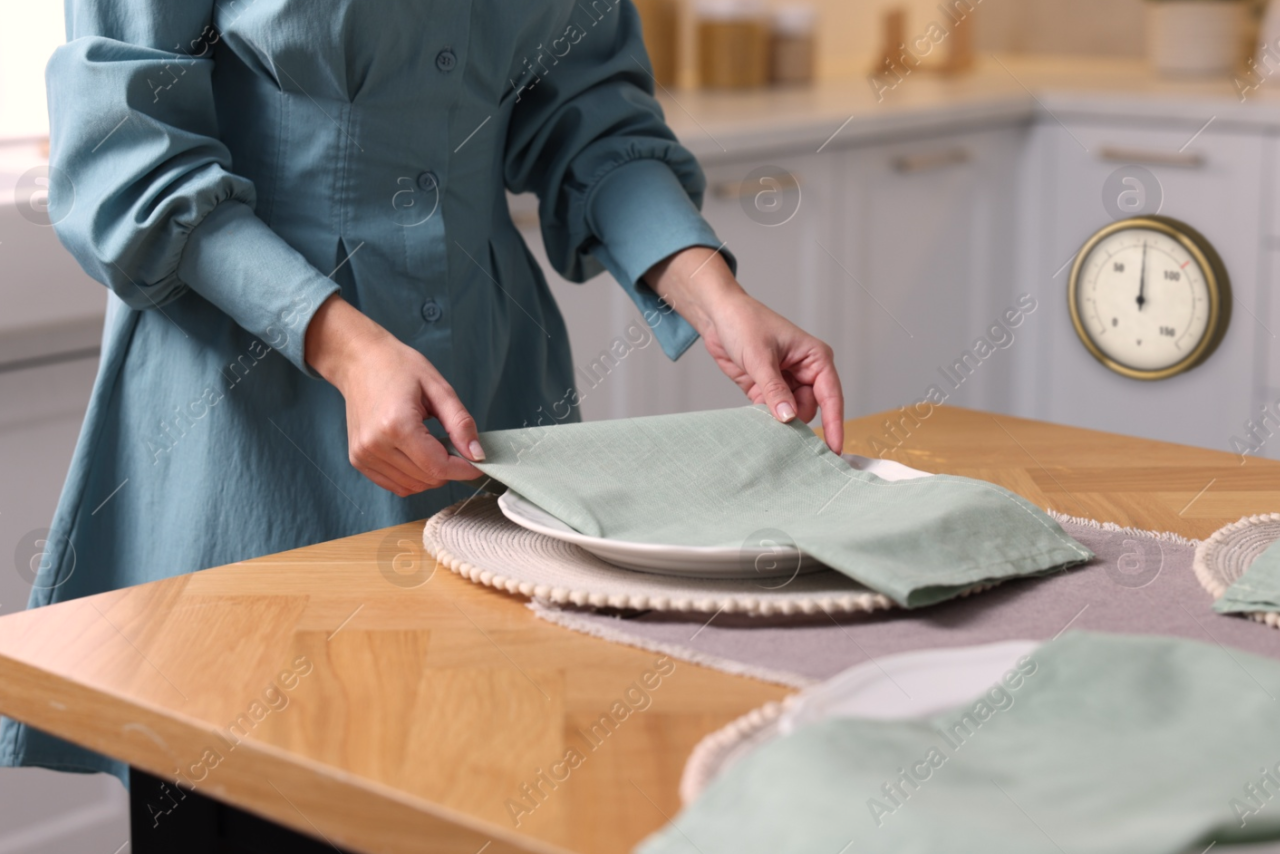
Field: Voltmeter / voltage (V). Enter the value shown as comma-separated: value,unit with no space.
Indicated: 75,V
